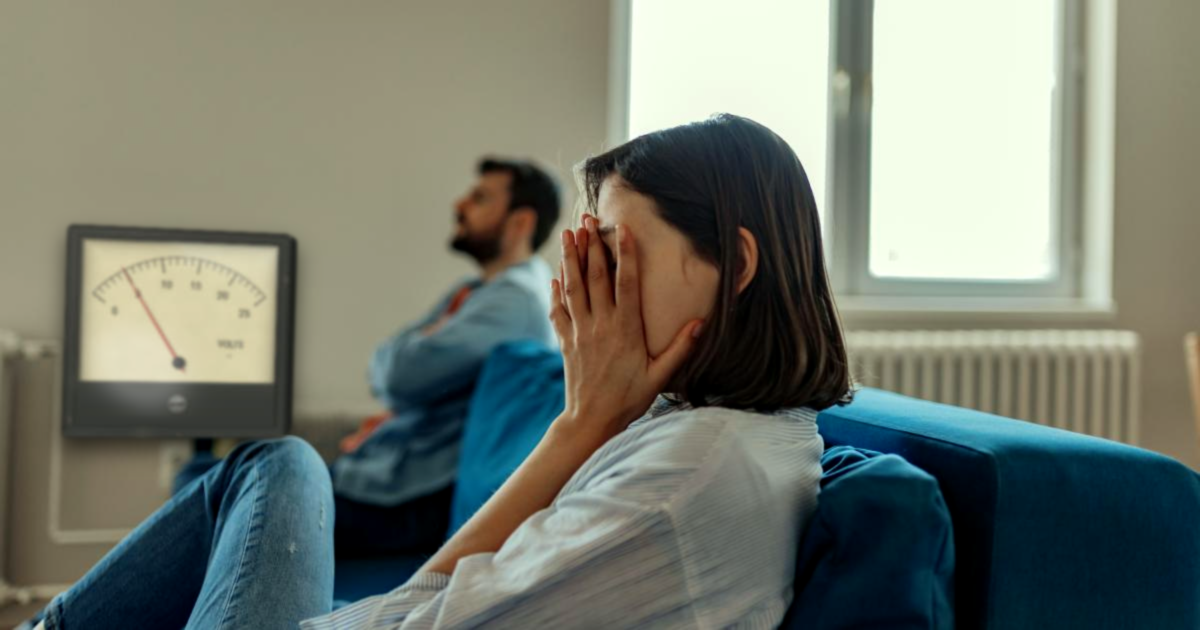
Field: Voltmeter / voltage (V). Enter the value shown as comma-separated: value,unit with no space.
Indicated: 5,V
